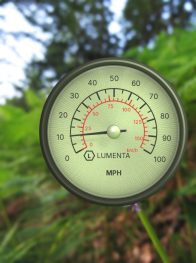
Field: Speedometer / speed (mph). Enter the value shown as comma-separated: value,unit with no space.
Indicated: 10,mph
